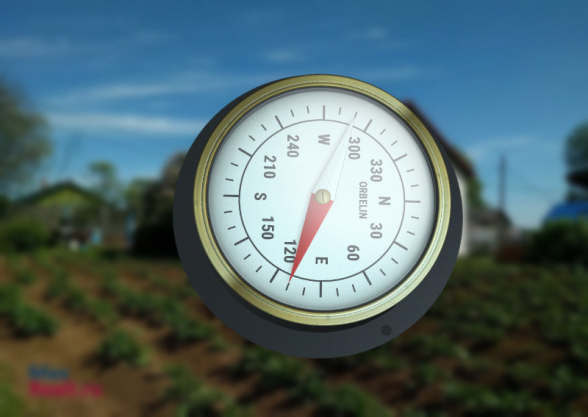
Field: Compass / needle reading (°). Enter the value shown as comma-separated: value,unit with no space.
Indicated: 110,°
